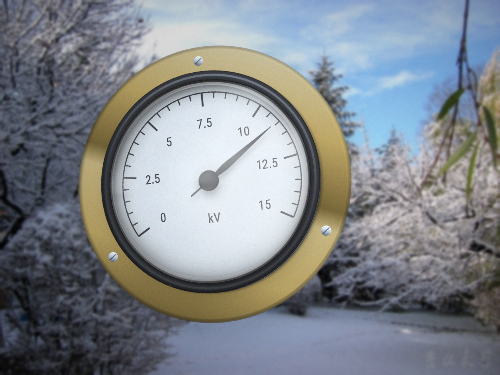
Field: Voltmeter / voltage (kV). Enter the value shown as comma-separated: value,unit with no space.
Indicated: 11,kV
